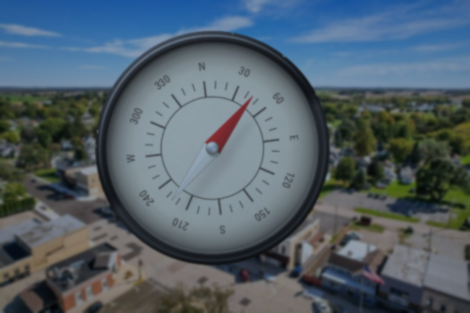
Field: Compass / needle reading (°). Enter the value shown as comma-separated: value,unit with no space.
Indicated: 45,°
